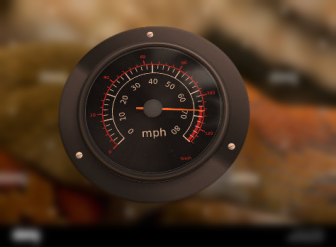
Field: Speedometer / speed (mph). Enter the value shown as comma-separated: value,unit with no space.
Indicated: 68,mph
